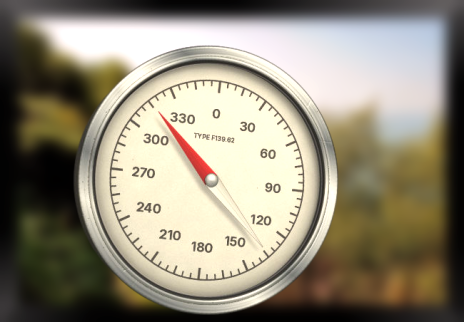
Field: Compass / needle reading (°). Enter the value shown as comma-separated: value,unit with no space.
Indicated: 315,°
